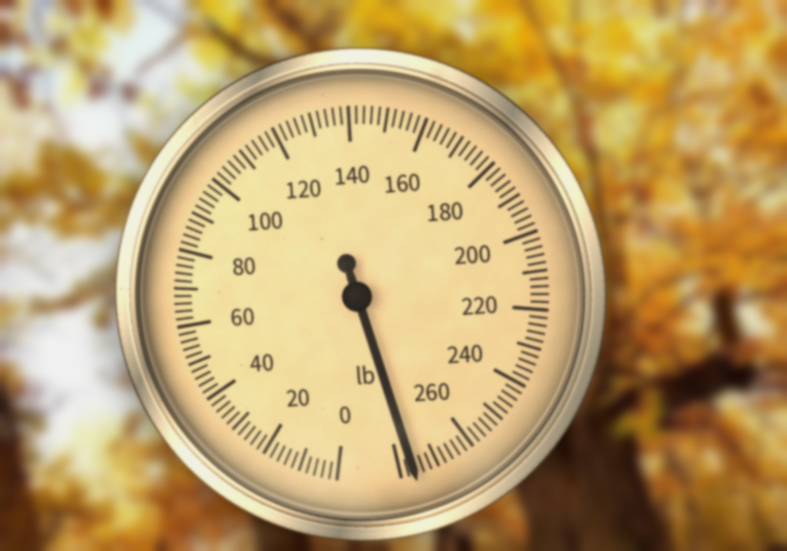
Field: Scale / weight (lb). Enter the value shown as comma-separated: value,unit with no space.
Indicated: 276,lb
